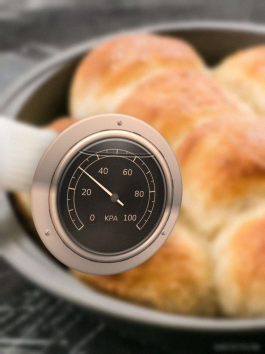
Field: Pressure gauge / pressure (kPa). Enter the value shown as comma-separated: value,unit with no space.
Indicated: 30,kPa
